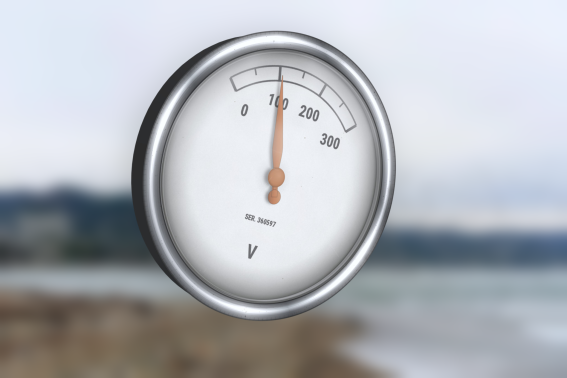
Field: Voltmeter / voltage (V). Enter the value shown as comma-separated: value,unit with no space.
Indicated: 100,V
